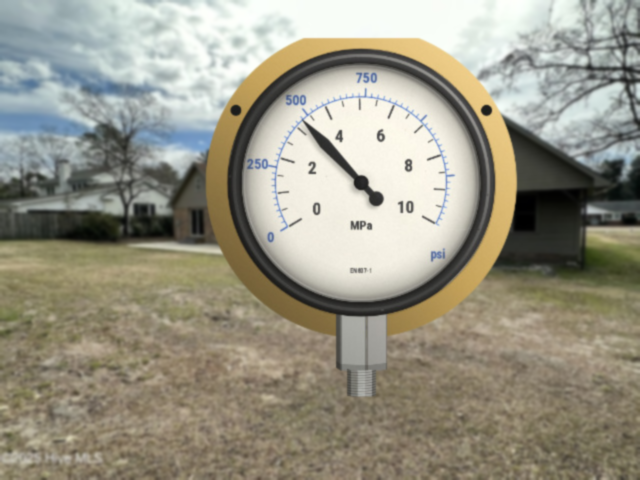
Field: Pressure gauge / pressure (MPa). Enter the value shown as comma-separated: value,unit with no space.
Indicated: 3.25,MPa
